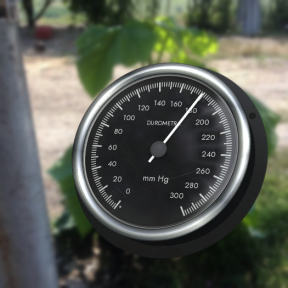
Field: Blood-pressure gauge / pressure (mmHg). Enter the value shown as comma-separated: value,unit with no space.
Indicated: 180,mmHg
